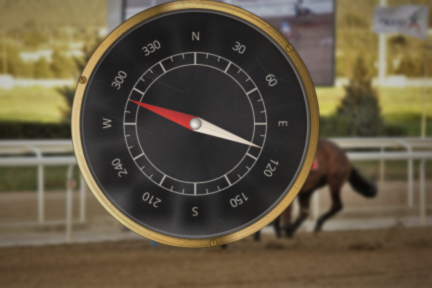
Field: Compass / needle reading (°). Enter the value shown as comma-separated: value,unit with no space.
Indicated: 290,°
